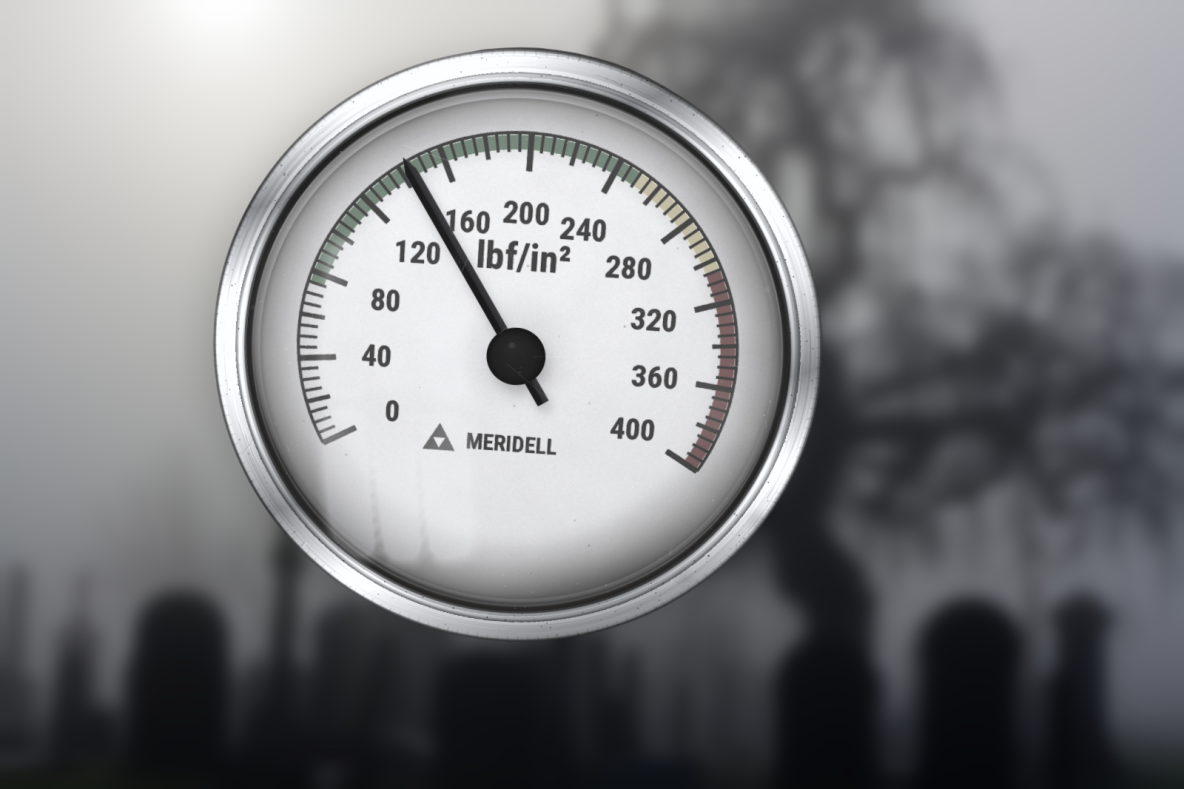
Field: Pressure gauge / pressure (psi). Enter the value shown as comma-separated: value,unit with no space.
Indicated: 145,psi
